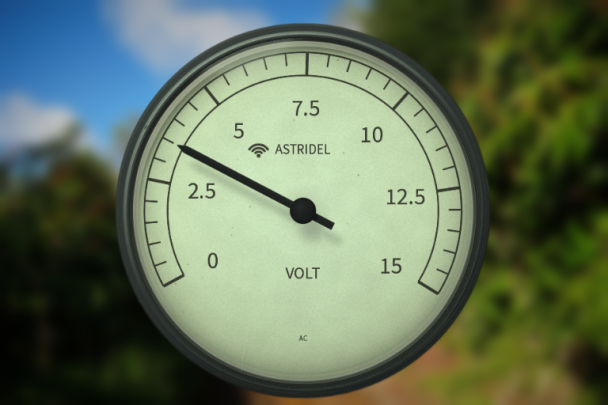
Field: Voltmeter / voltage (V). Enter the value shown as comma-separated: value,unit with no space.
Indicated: 3.5,V
